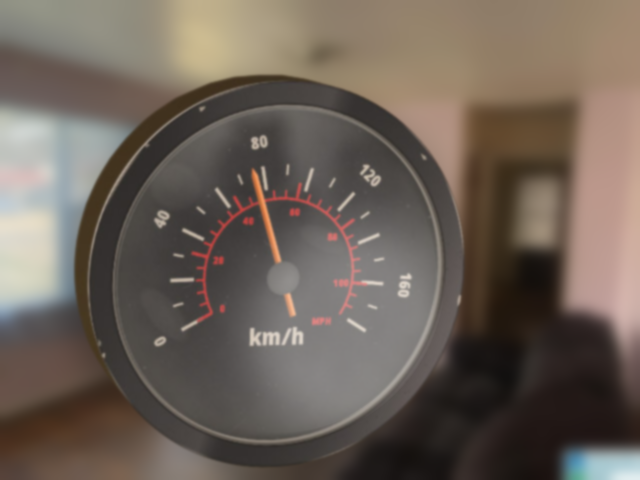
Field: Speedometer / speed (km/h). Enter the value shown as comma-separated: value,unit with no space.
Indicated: 75,km/h
